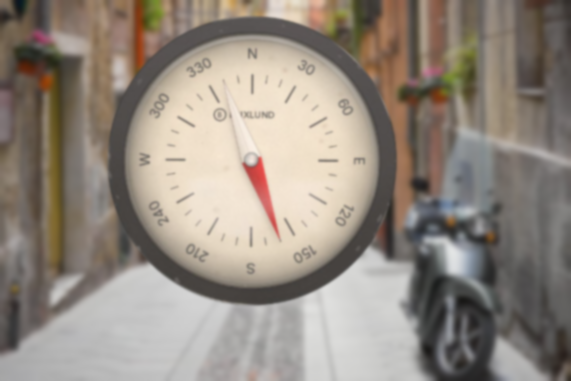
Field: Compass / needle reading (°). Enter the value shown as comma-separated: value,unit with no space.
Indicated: 160,°
